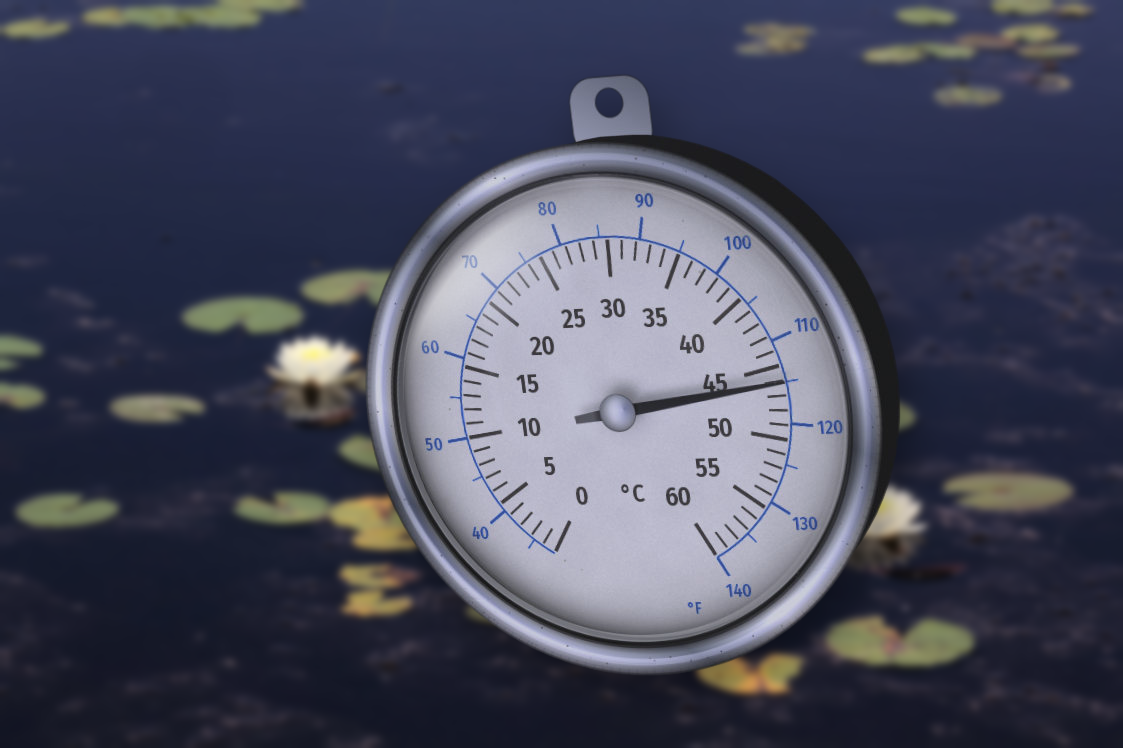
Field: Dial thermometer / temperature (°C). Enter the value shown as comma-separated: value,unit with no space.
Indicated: 46,°C
